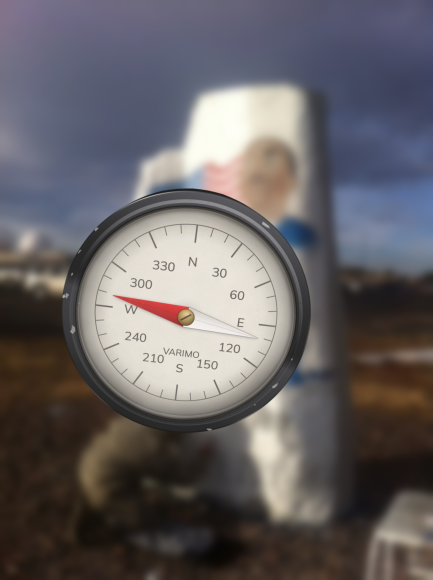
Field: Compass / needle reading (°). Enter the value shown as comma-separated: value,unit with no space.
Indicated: 280,°
